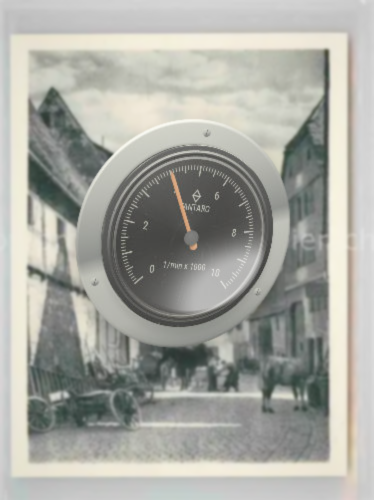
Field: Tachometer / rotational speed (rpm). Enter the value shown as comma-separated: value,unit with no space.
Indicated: 4000,rpm
